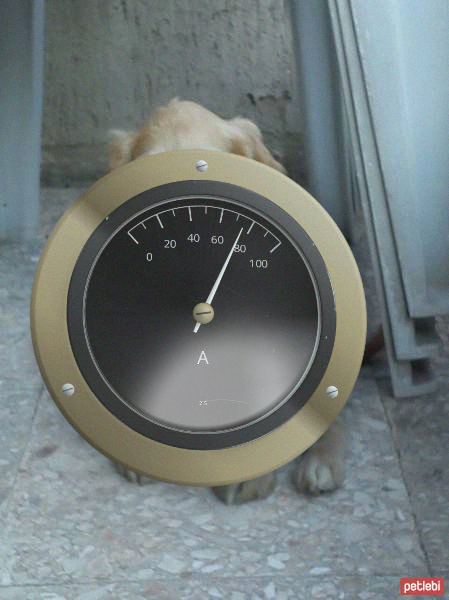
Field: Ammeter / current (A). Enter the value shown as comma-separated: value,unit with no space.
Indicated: 75,A
